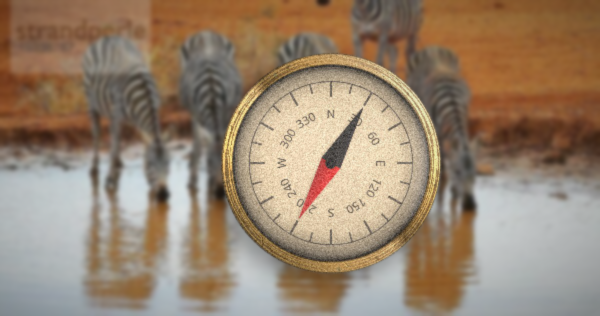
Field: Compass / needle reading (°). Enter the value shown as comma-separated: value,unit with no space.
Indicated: 210,°
